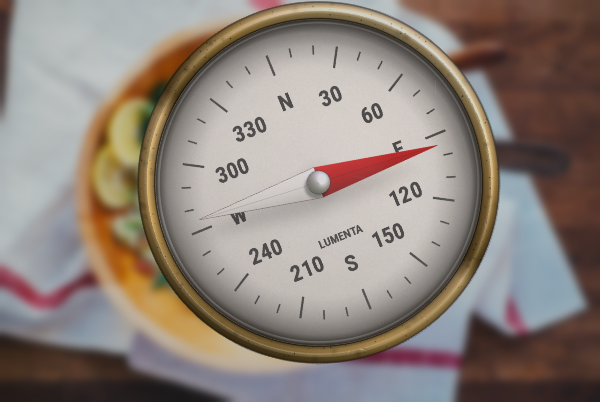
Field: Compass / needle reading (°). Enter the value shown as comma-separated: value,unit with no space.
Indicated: 95,°
